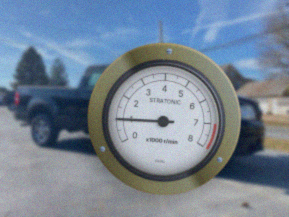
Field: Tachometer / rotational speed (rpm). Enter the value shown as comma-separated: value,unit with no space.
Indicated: 1000,rpm
